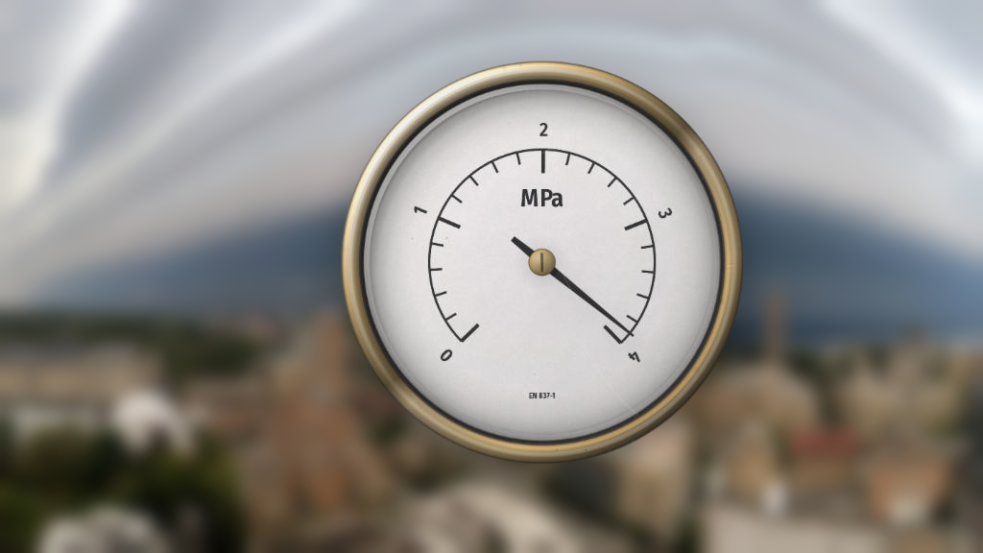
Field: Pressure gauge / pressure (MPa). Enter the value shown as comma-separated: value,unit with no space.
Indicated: 3.9,MPa
